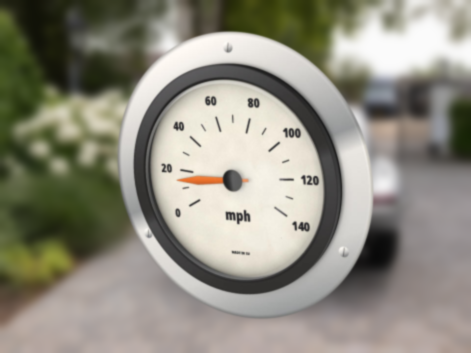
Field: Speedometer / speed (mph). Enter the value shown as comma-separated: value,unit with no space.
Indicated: 15,mph
